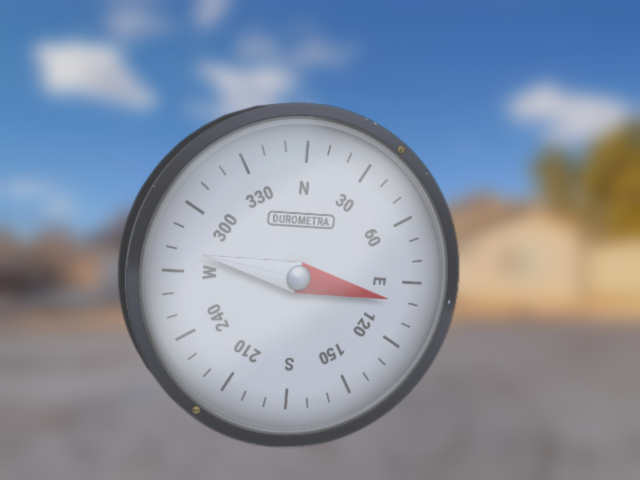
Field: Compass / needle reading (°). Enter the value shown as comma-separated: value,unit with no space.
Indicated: 100,°
